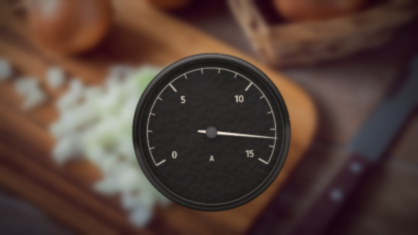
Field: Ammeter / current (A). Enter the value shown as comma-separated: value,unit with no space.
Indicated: 13.5,A
